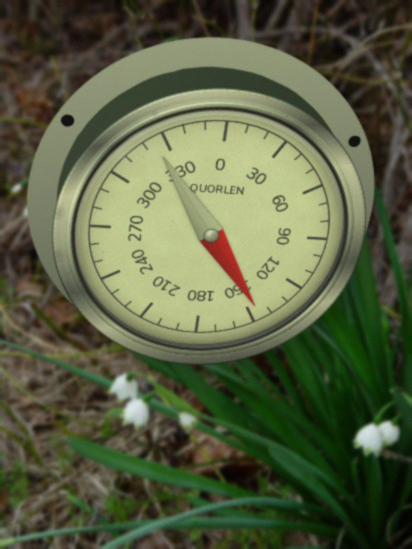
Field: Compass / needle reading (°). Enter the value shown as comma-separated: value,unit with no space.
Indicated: 145,°
